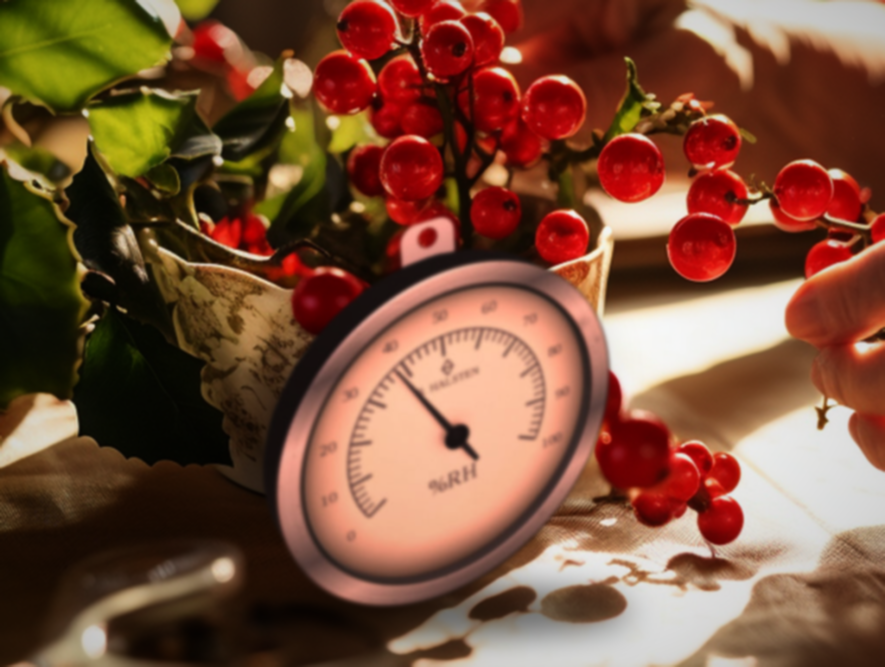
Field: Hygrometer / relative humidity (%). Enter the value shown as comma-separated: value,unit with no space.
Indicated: 38,%
